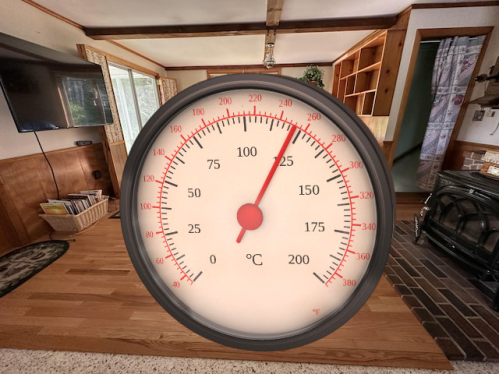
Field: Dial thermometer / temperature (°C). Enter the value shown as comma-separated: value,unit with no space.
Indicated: 122.5,°C
